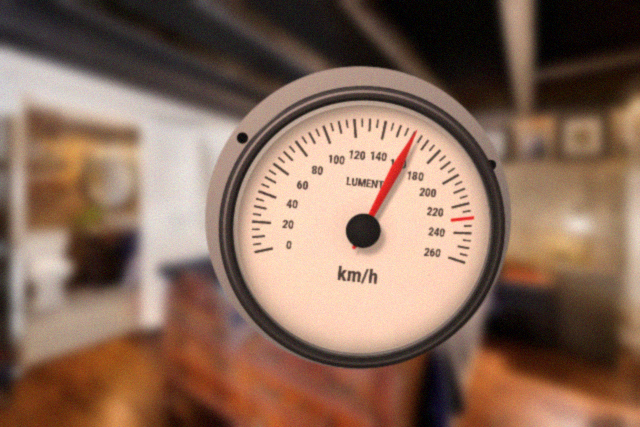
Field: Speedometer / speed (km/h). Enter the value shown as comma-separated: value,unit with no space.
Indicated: 160,km/h
